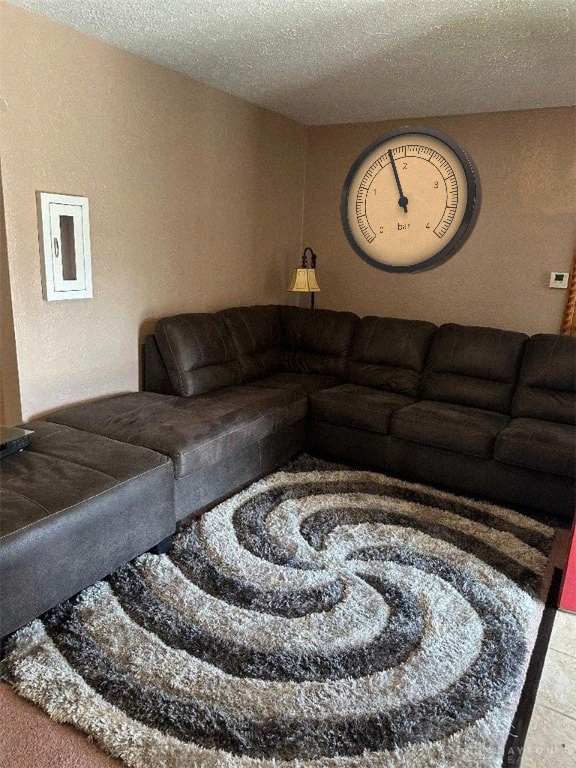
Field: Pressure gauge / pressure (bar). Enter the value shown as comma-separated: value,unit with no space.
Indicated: 1.75,bar
